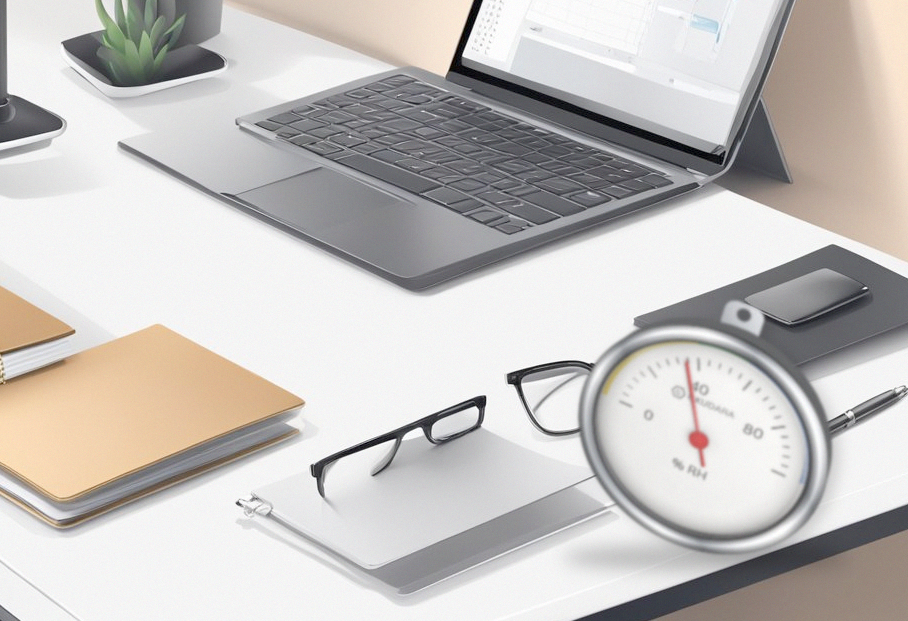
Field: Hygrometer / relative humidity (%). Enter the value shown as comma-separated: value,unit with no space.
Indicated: 36,%
